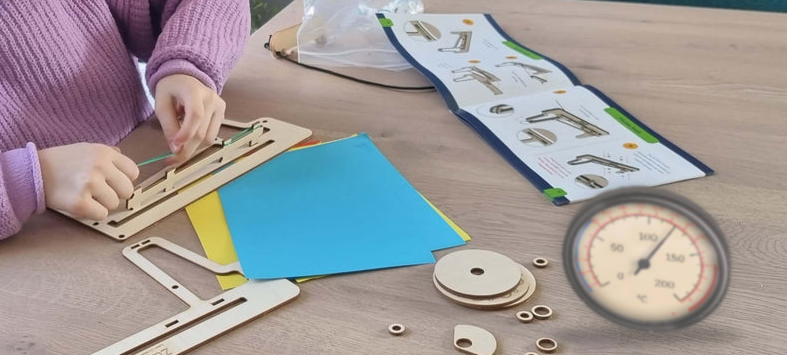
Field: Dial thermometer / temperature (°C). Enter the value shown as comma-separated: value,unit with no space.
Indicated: 120,°C
